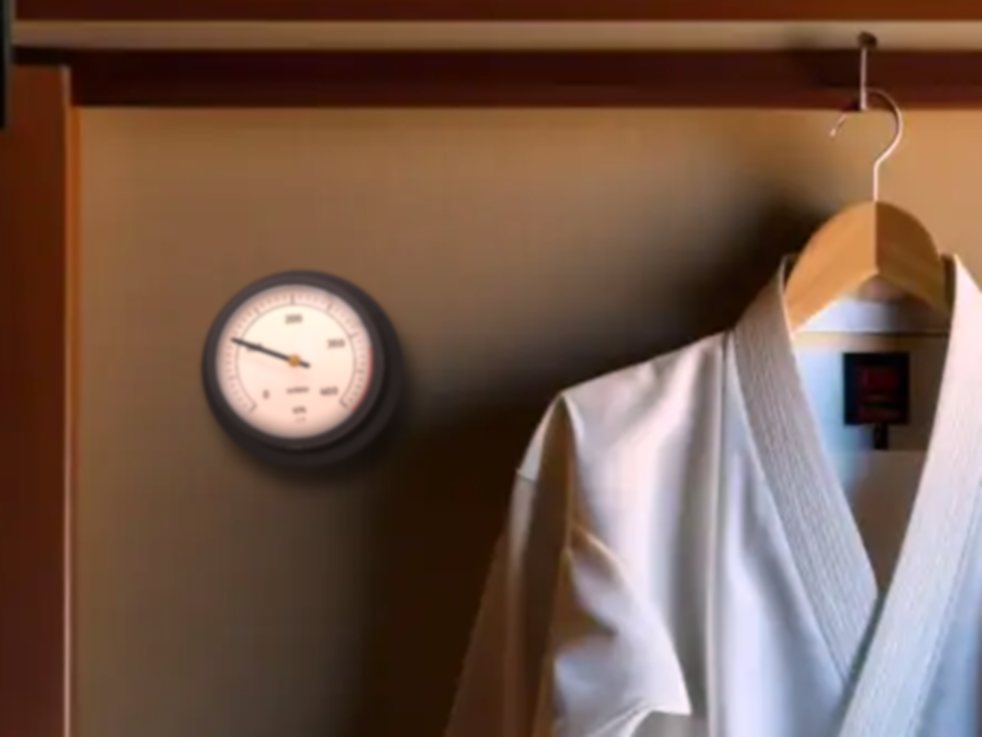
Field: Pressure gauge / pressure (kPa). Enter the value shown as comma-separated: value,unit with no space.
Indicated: 100,kPa
